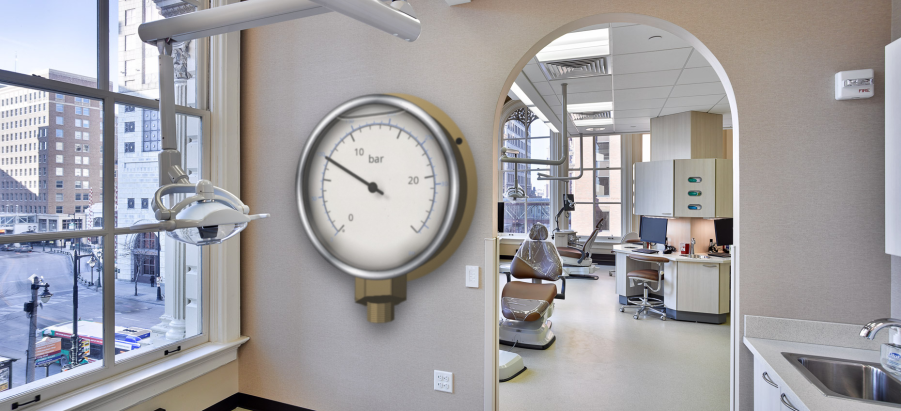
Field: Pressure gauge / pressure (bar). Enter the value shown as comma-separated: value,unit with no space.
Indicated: 7,bar
